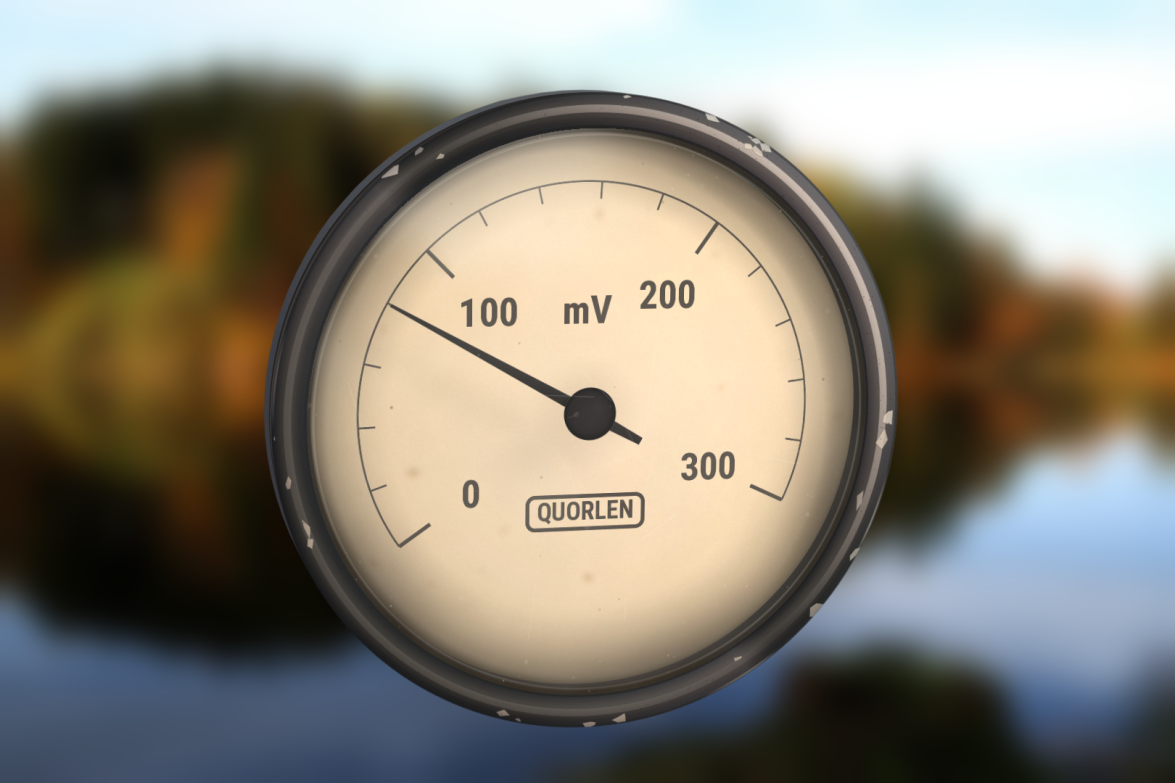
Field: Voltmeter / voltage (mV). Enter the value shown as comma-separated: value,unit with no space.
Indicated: 80,mV
